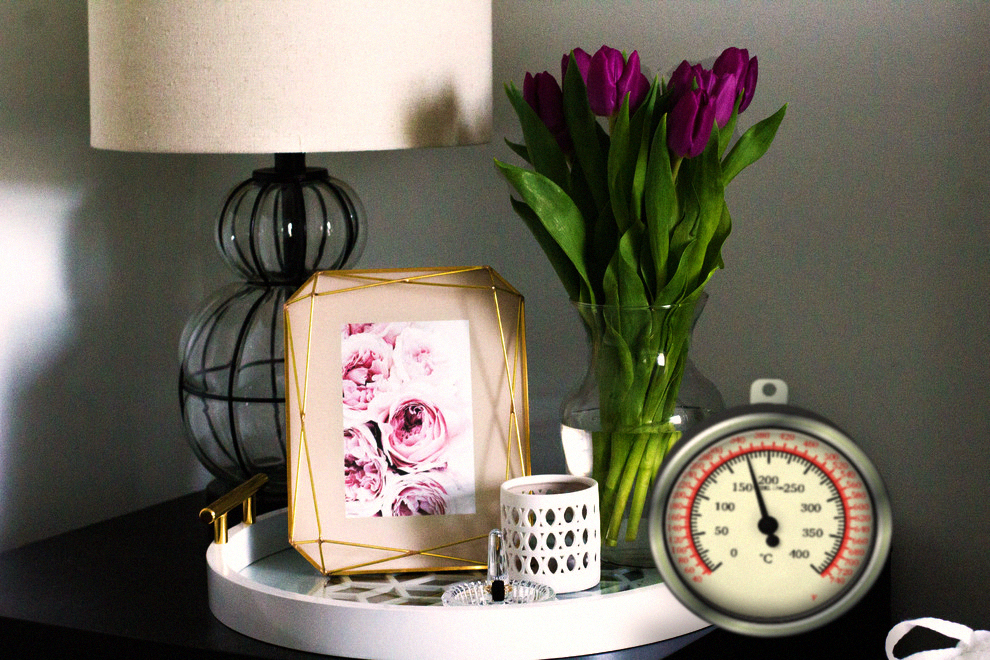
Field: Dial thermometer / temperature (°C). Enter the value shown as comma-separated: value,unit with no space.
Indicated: 175,°C
